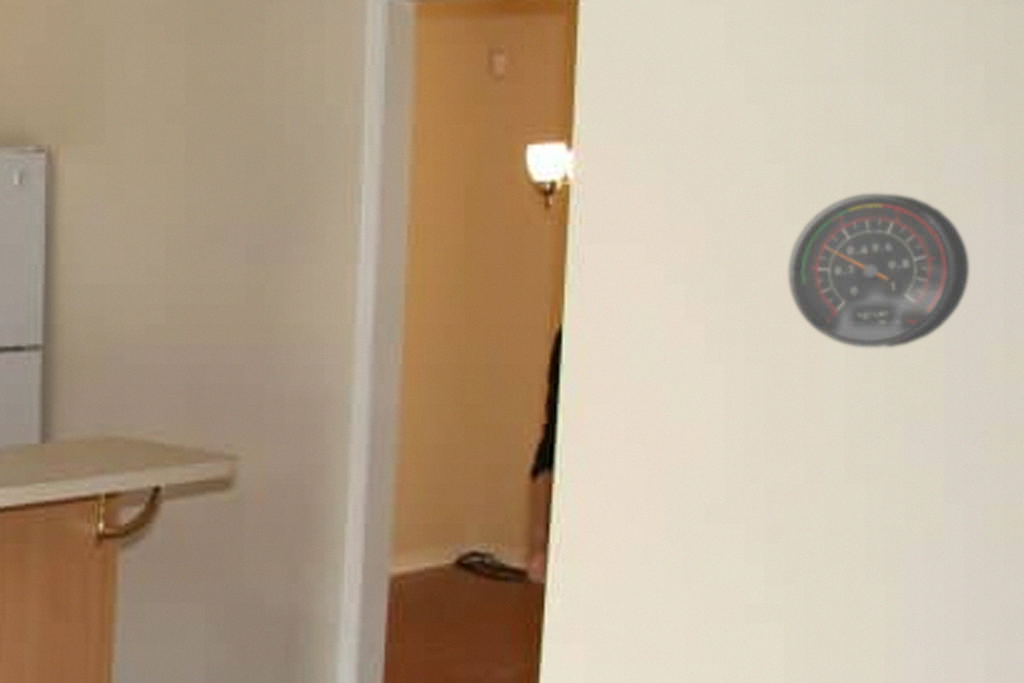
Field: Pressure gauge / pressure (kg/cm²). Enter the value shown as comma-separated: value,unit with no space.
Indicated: 0.3,kg/cm²
